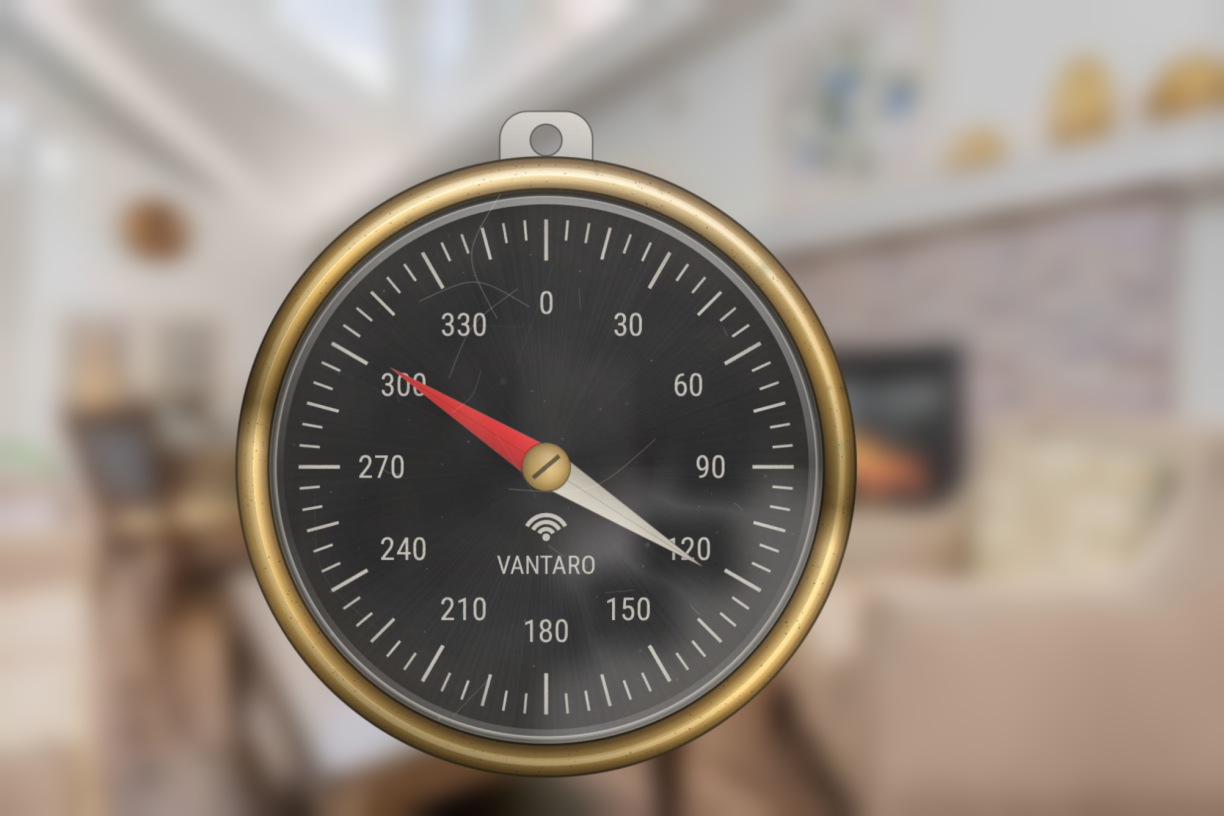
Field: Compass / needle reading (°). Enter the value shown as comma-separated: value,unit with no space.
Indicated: 302.5,°
